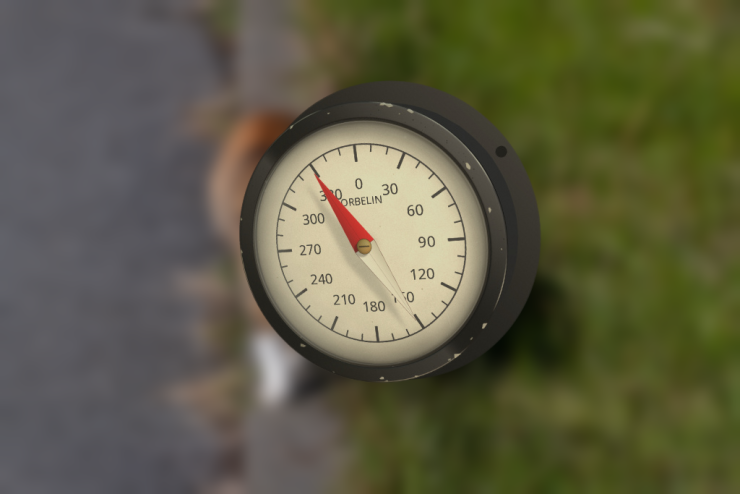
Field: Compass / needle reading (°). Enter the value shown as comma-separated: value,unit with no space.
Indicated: 330,°
